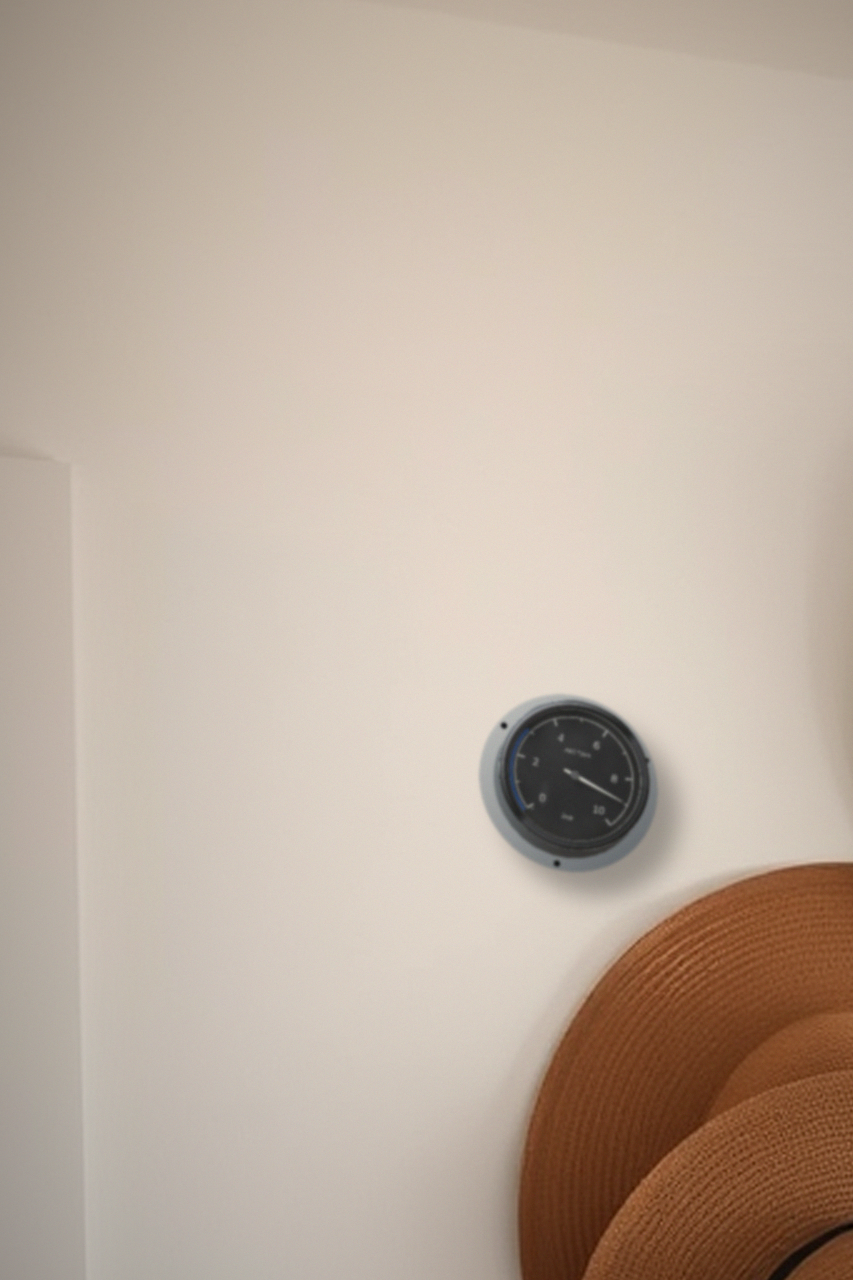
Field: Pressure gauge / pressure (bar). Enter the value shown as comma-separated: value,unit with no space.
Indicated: 9,bar
